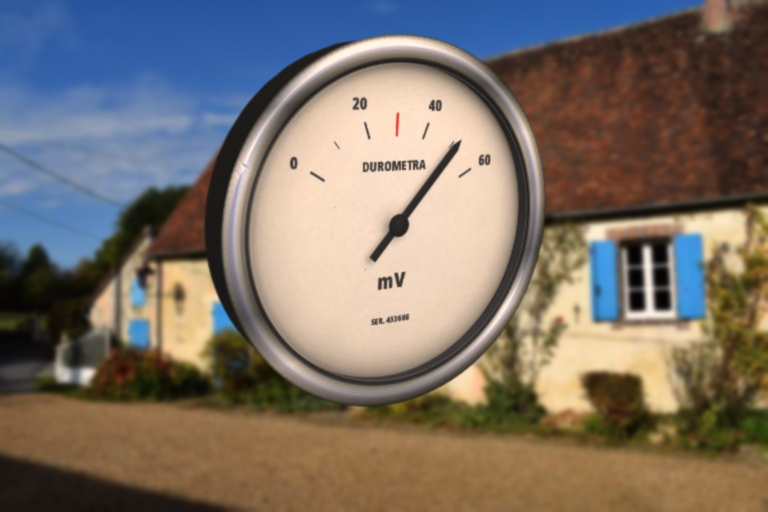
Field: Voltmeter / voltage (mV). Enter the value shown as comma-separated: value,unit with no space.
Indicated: 50,mV
